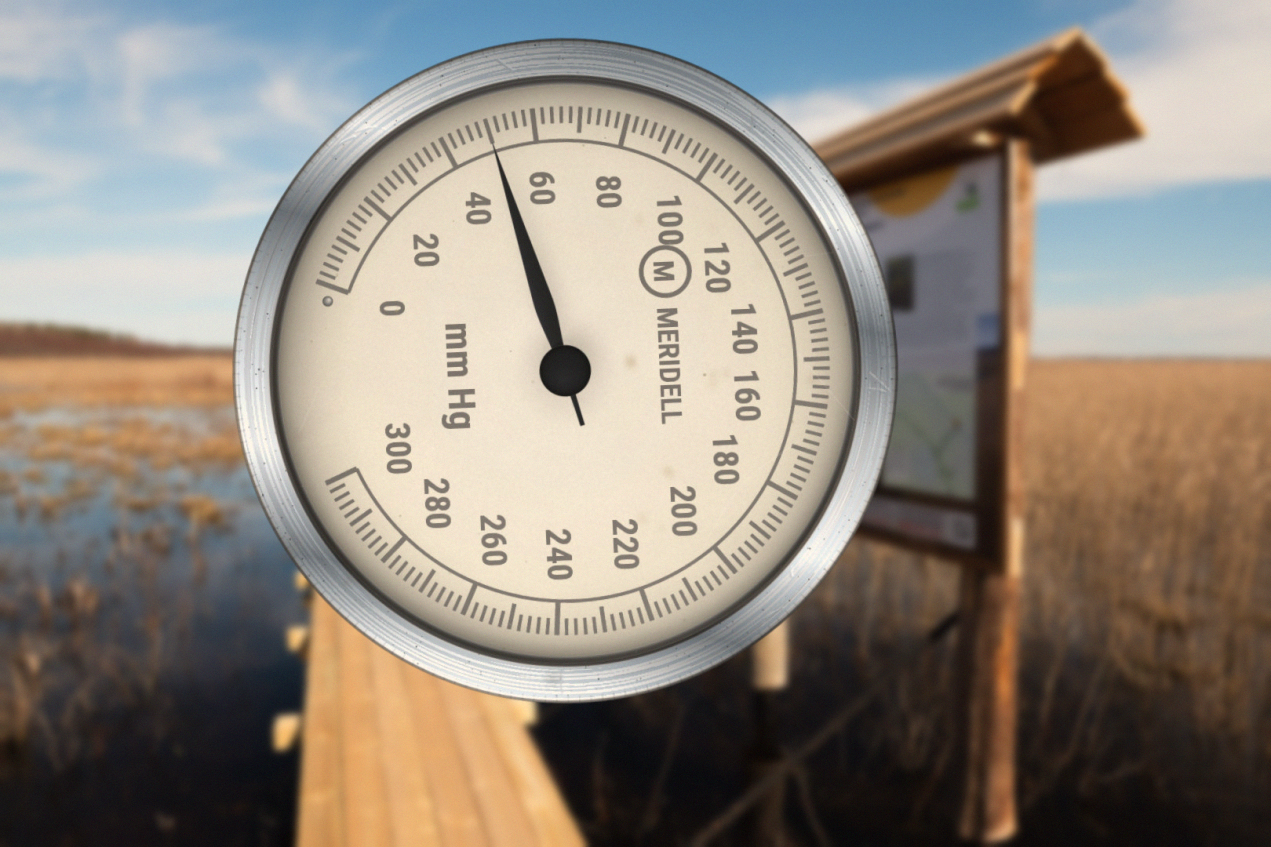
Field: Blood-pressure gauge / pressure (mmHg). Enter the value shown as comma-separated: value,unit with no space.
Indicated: 50,mmHg
